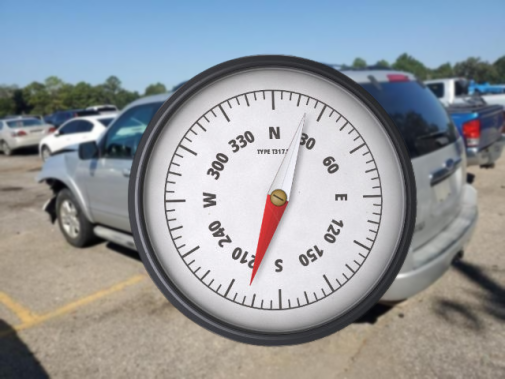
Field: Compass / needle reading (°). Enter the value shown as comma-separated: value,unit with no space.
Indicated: 200,°
